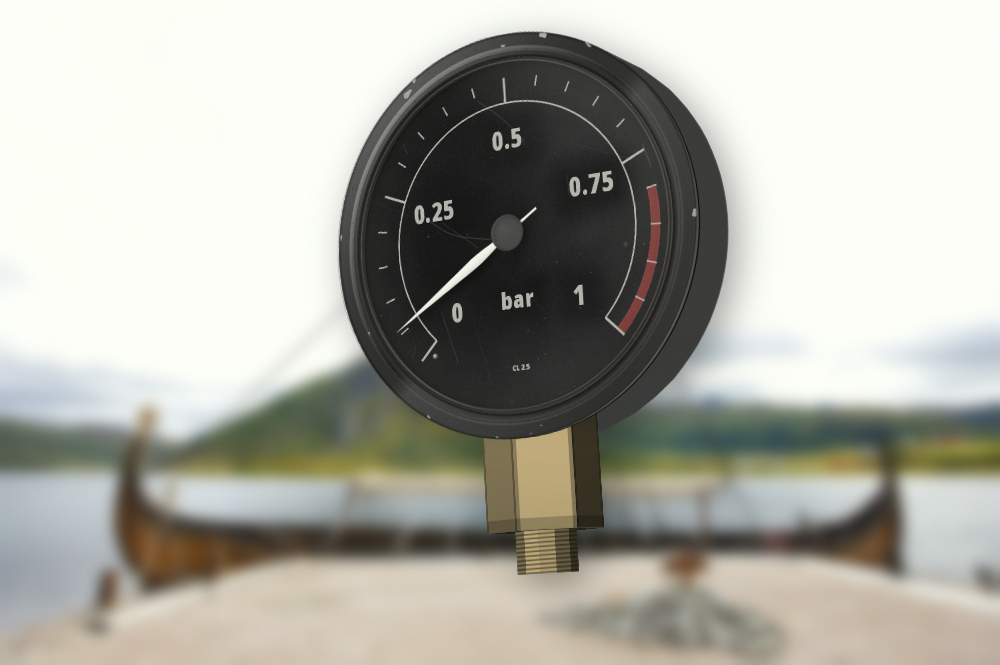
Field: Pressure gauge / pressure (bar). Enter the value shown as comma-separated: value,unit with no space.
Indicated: 0.05,bar
